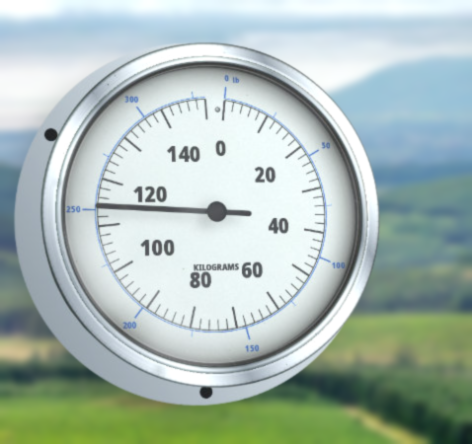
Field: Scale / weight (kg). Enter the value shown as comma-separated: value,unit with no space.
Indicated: 114,kg
